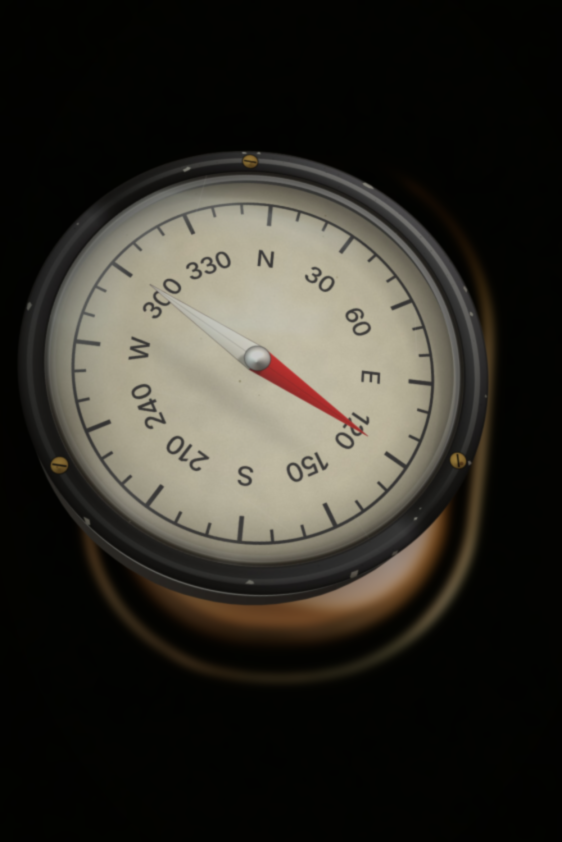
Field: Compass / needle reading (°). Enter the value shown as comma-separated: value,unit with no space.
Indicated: 120,°
